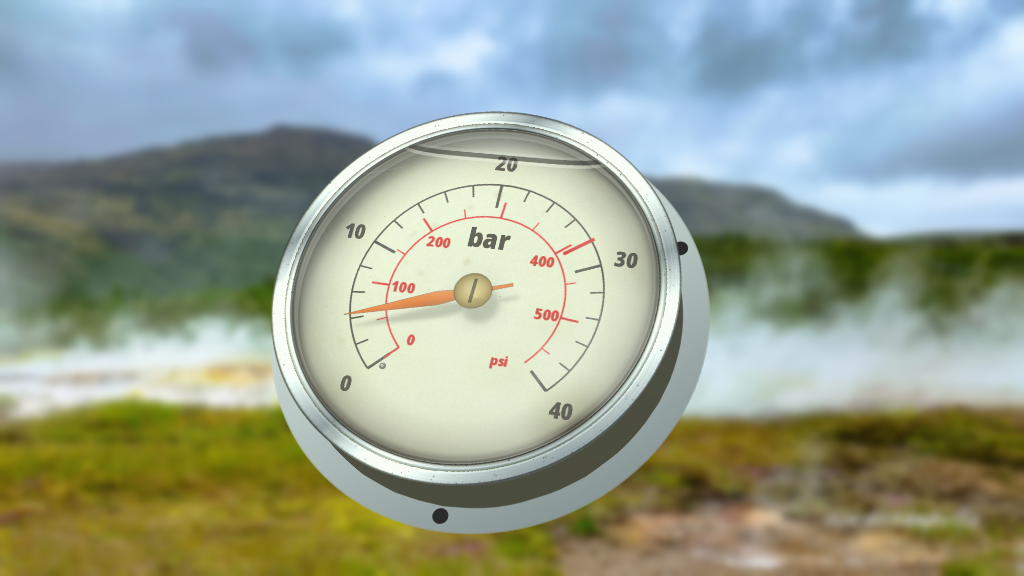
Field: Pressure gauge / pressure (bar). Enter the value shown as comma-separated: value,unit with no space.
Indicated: 4,bar
